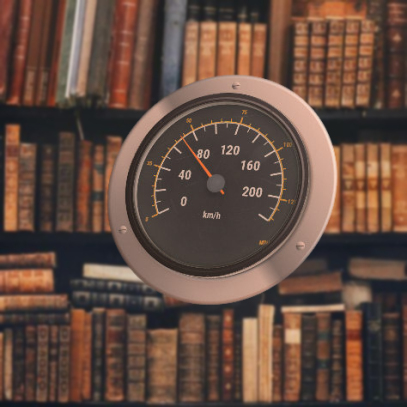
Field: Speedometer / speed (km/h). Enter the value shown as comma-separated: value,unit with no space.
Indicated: 70,km/h
